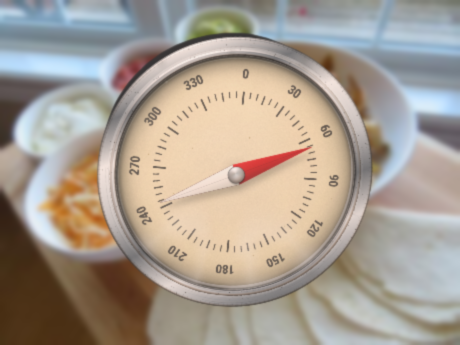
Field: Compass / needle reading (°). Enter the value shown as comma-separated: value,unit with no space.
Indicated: 65,°
